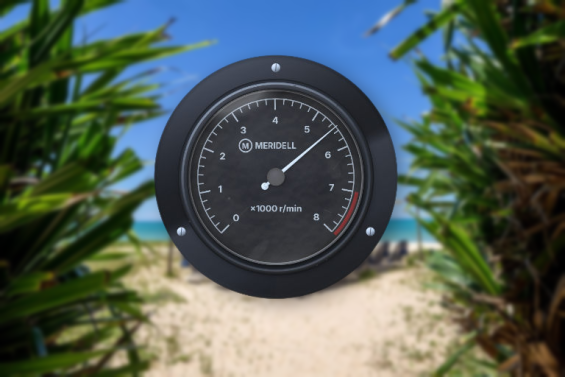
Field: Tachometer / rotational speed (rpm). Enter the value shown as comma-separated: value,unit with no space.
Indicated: 5500,rpm
